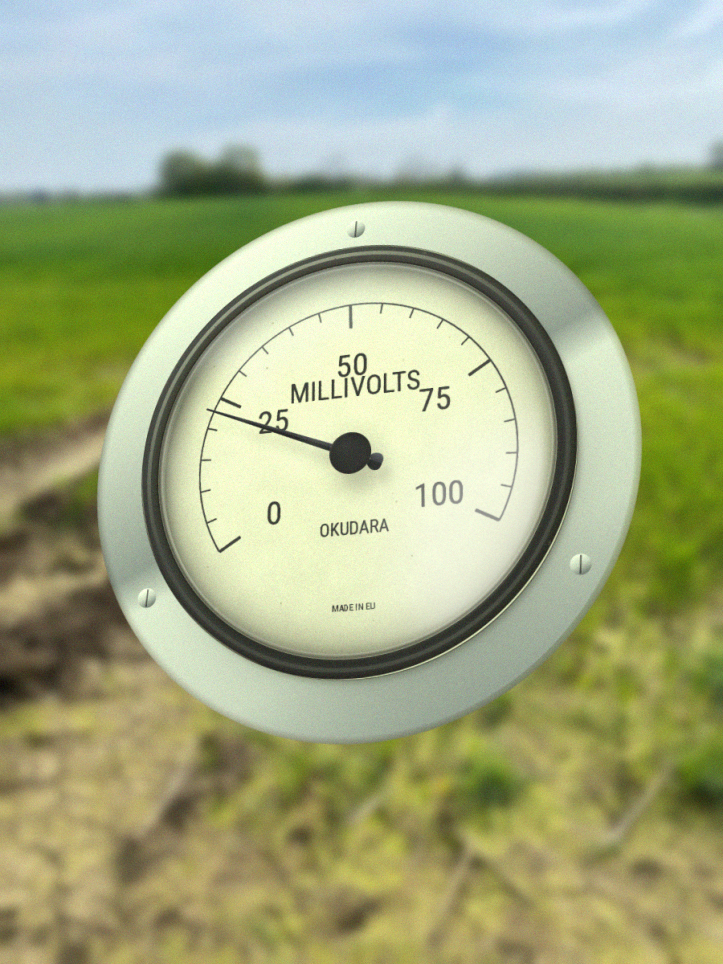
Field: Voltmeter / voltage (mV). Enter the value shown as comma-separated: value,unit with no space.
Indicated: 22.5,mV
